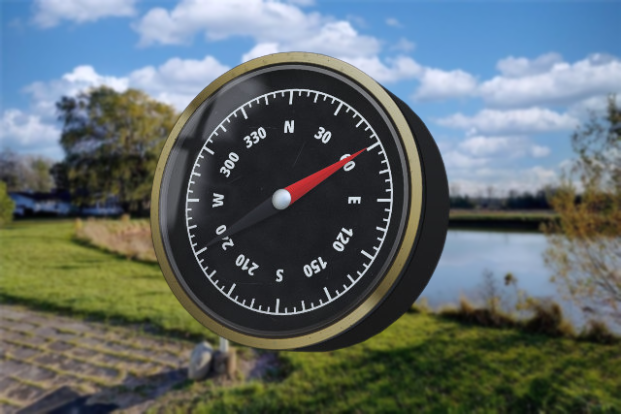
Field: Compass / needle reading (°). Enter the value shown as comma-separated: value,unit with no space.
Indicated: 60,°
